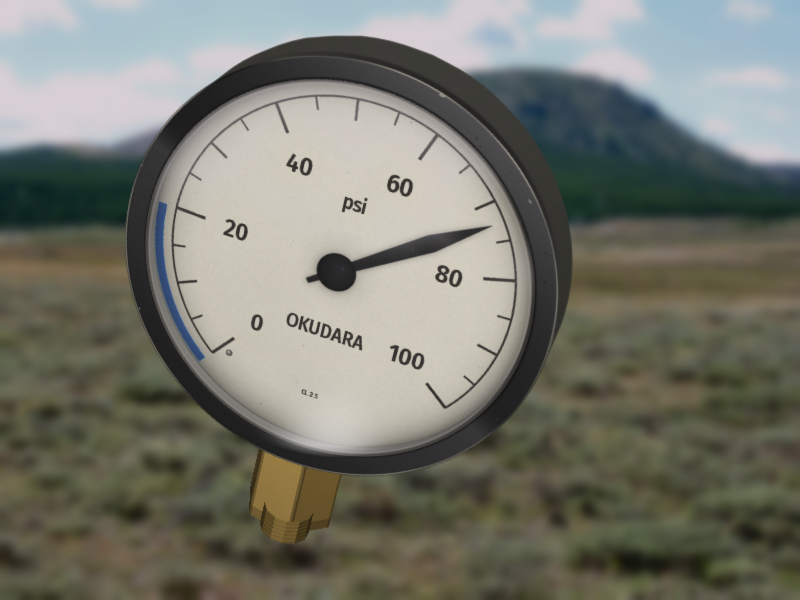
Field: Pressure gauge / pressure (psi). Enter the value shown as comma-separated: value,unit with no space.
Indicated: 72.5,psi
